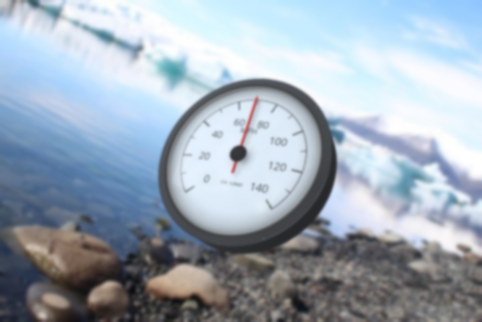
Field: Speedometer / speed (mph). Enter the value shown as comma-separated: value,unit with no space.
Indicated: 70,mph
